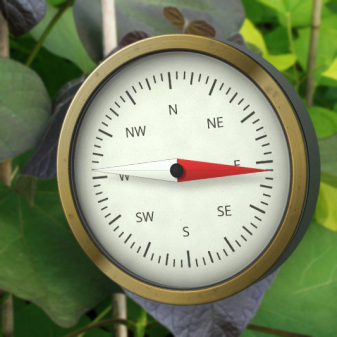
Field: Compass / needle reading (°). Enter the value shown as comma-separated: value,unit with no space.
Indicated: 95,°
